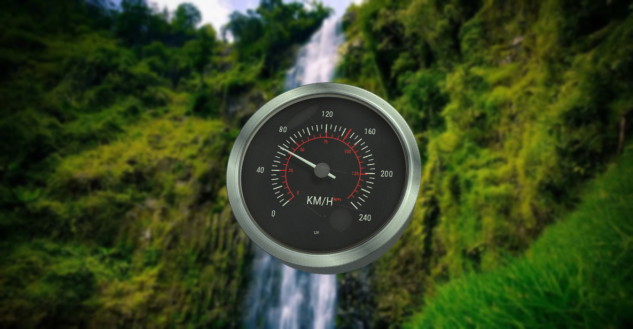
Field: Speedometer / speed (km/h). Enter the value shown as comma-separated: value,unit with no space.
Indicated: 65,km/h
